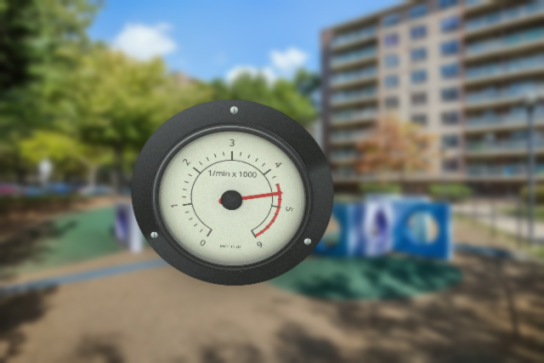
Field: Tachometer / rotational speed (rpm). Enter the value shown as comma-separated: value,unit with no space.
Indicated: 4600,rpm
